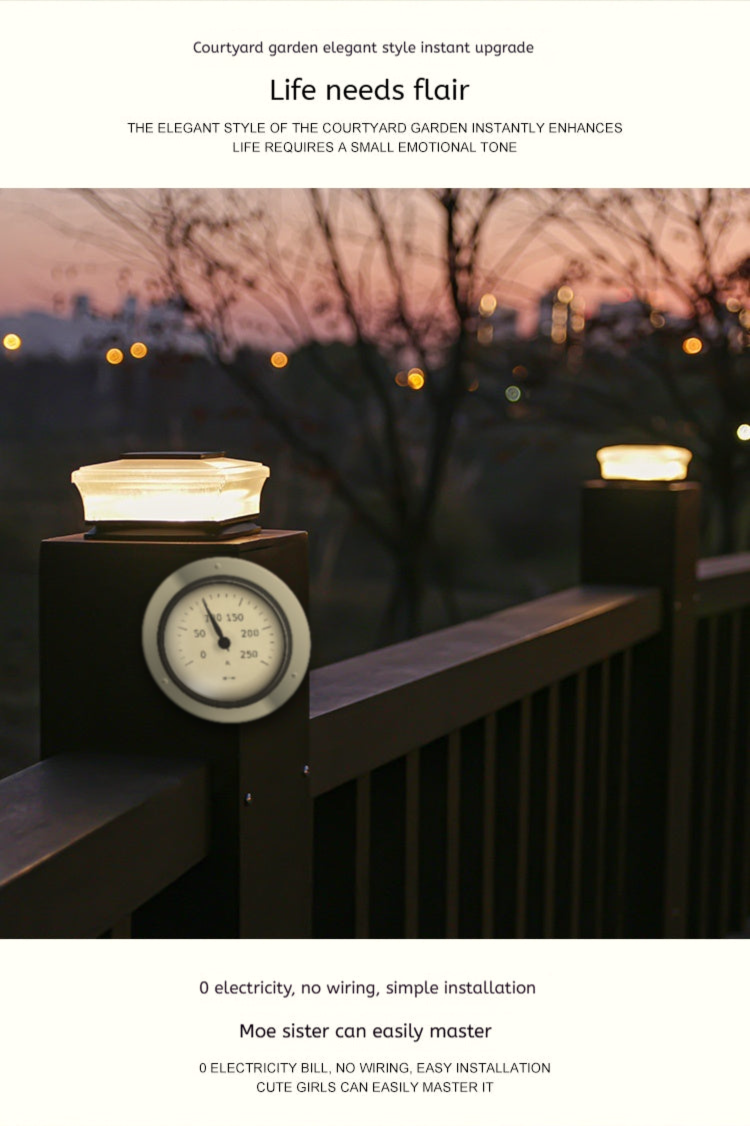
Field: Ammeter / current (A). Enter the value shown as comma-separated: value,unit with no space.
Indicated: 100,A
